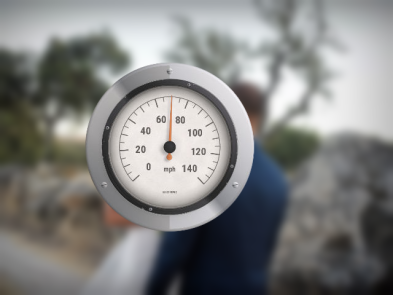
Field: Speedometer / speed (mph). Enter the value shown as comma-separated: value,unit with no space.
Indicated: 70,mph
